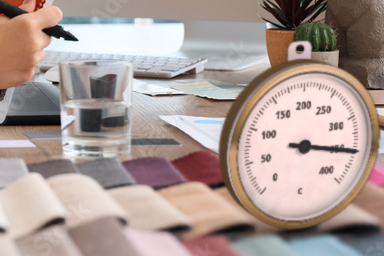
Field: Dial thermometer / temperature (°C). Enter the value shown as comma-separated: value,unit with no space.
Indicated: 350,°C
